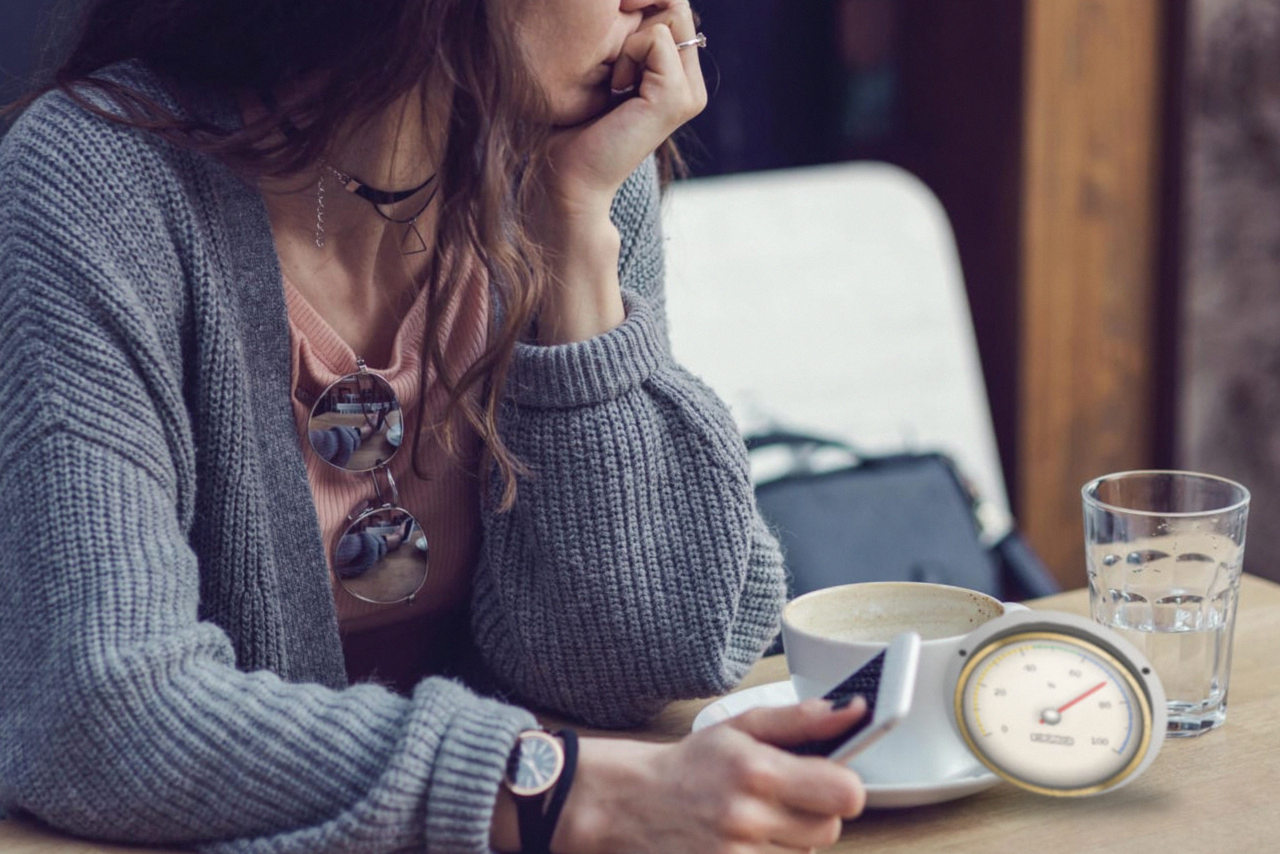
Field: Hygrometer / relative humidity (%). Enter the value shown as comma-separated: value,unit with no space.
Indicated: 70,%
